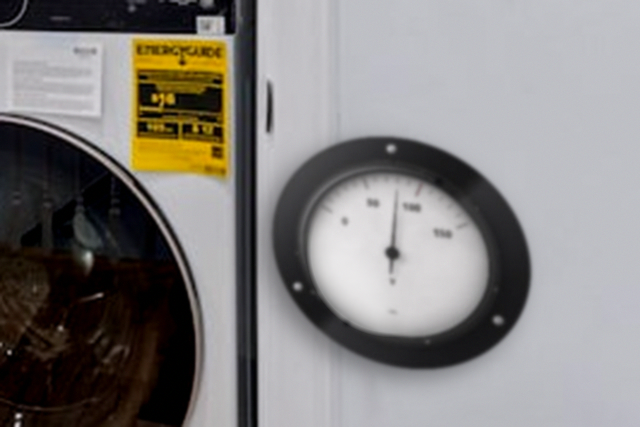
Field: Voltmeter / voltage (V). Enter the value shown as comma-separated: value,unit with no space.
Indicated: 80,V
